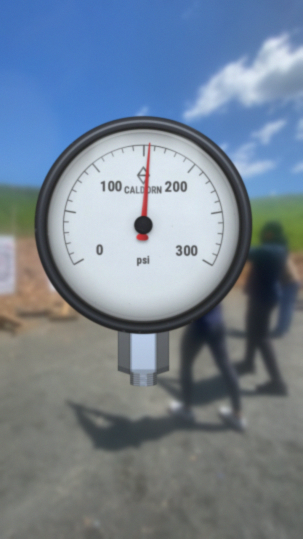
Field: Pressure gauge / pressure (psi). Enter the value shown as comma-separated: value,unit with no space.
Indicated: 155,psi
